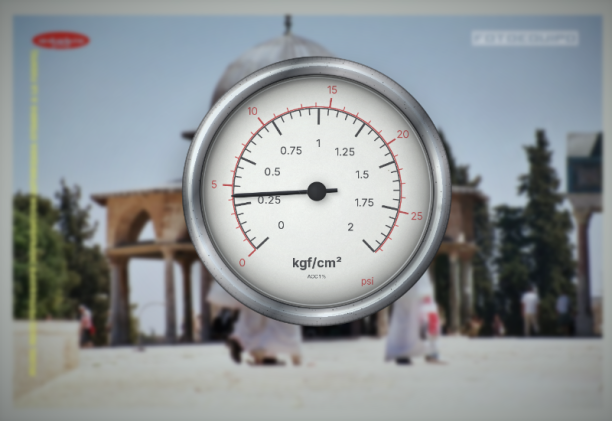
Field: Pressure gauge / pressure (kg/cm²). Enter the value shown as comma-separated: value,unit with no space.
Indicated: 0.3,kg/cm²
